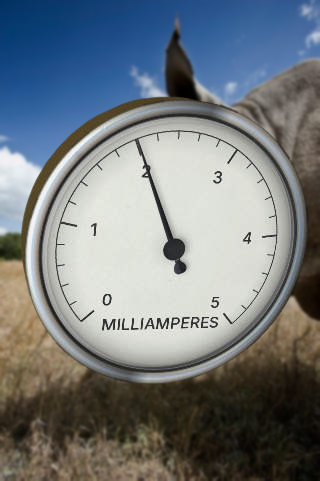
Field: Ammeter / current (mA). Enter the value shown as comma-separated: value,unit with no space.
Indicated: 2,mA
